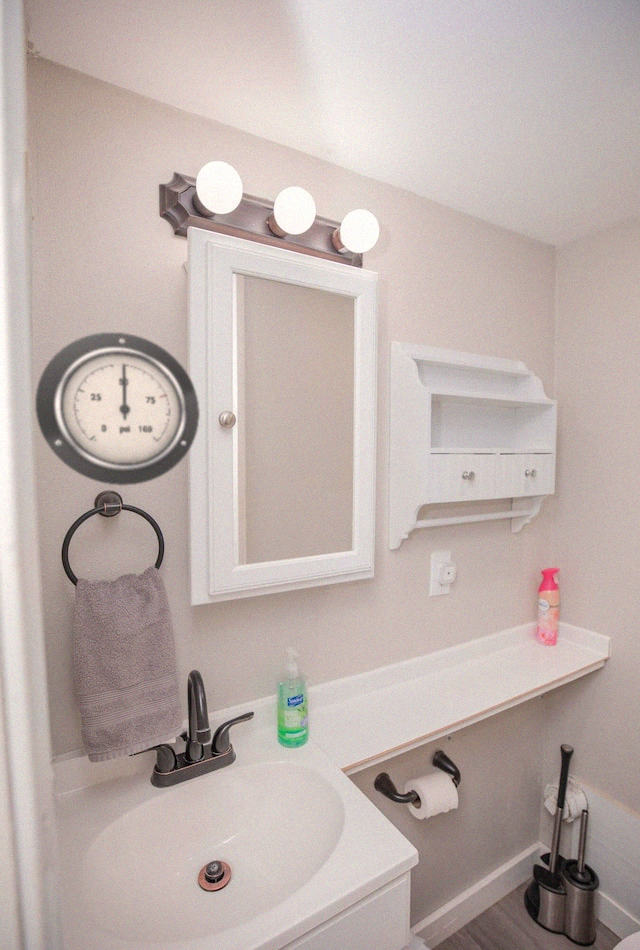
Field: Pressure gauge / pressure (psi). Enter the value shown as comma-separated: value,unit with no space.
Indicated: 50,psi
